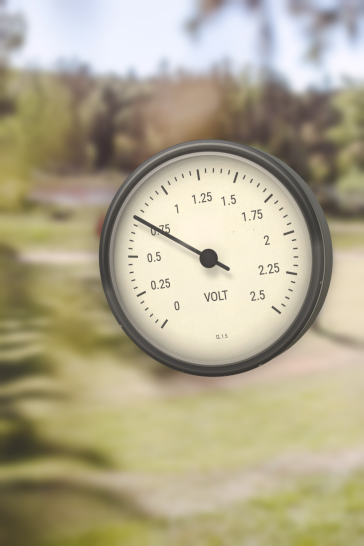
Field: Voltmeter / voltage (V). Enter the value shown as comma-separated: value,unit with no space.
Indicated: 0.75,V
